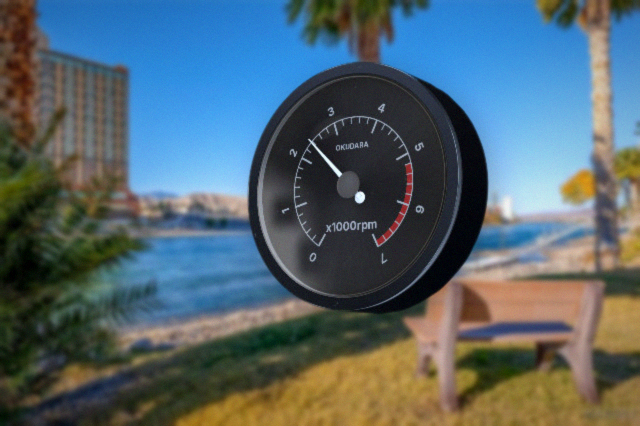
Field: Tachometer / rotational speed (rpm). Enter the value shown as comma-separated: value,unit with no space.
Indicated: 2400,rpm
